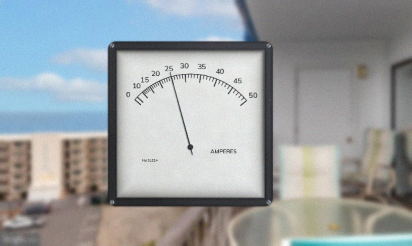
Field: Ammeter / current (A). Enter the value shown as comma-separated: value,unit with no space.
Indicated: 25,A
